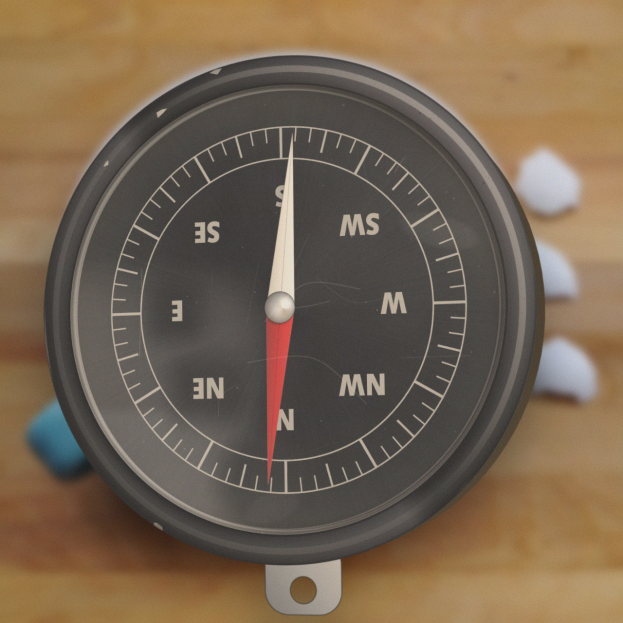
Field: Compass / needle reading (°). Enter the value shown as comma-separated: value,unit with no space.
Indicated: 5,°
